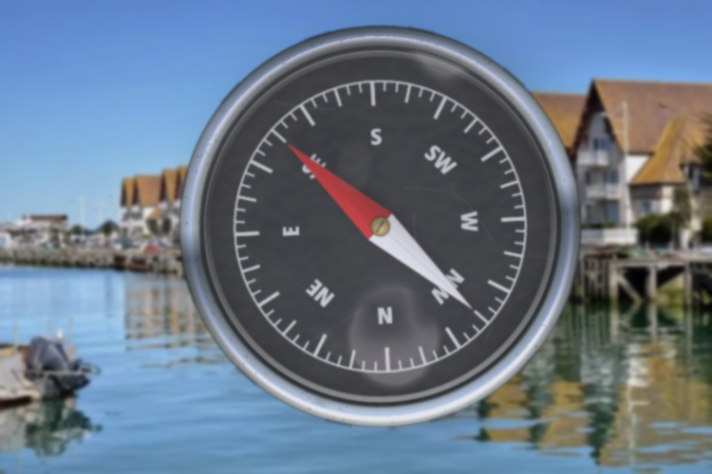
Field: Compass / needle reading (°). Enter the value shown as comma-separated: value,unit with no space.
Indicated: 135,°
